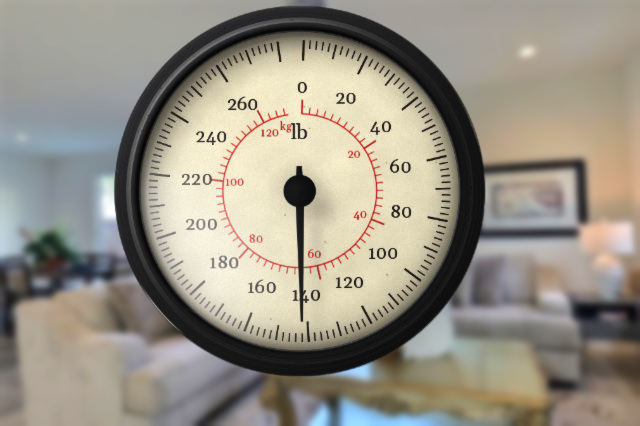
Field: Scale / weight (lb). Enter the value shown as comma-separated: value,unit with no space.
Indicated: 142,lb
